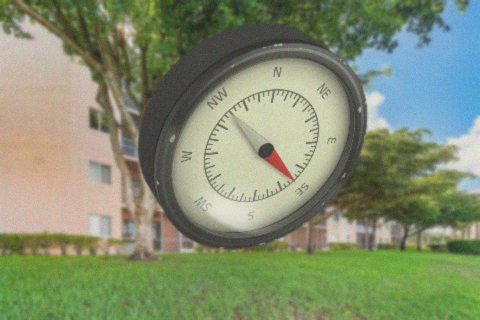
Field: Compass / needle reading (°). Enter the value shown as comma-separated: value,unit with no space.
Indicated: 135,°
